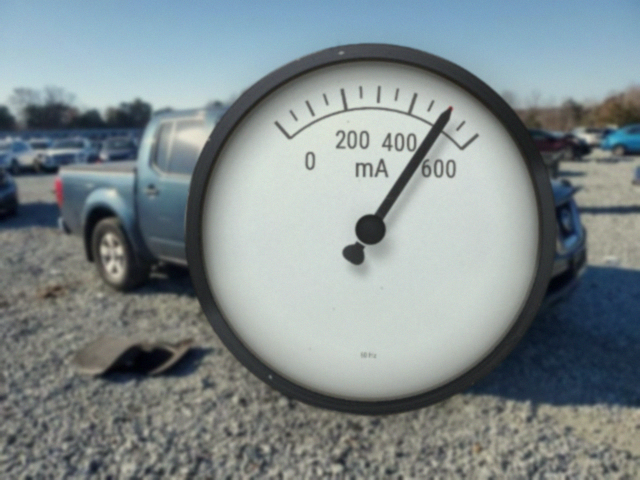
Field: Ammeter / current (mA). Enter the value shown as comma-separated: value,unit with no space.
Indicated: 500,mA
